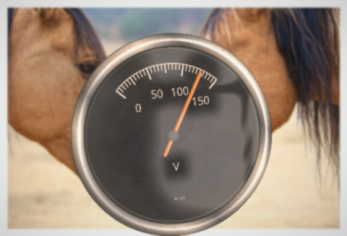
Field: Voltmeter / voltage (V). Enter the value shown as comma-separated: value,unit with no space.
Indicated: 125,V
